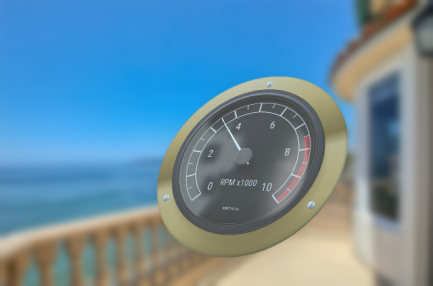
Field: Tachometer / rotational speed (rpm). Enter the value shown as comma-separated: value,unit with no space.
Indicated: 3500,rpm
